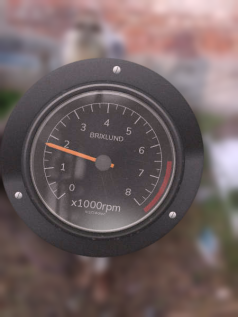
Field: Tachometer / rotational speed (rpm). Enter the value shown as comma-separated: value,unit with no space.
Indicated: 1750,rpm
